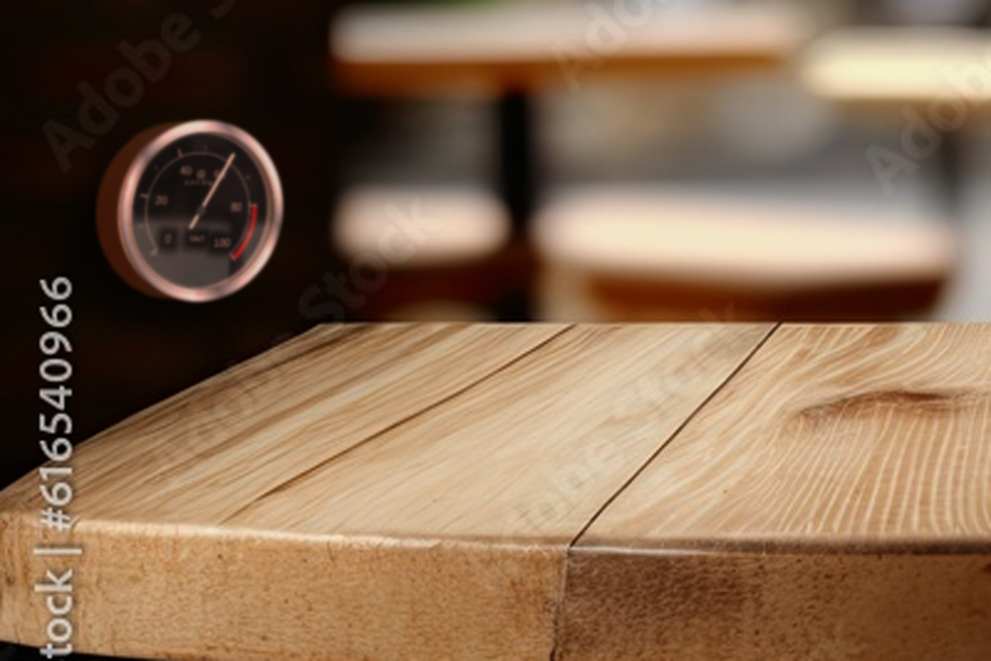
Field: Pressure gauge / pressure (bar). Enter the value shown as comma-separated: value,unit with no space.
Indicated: 60,bar
